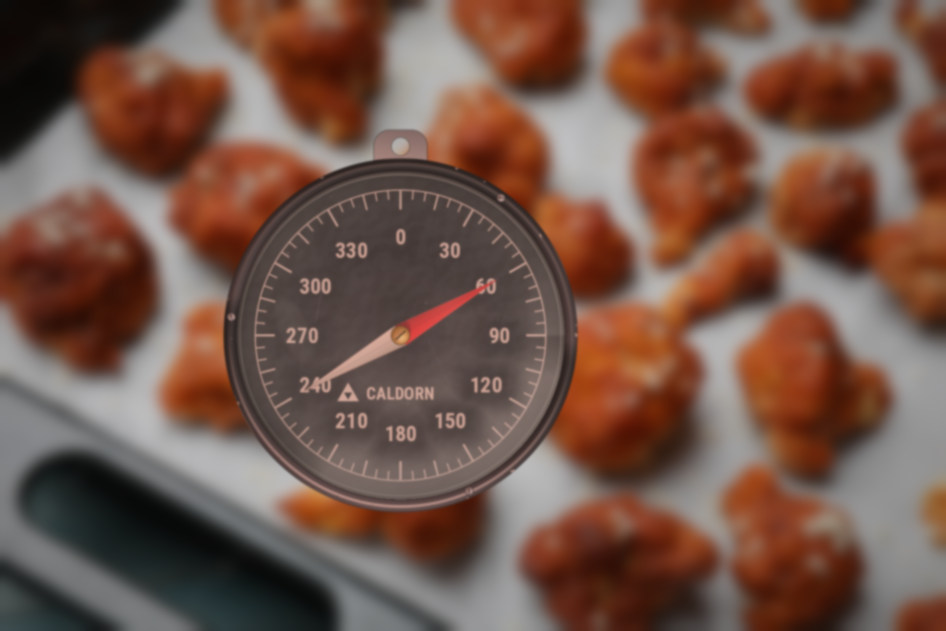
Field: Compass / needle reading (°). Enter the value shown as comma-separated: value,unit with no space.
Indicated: 60,°
